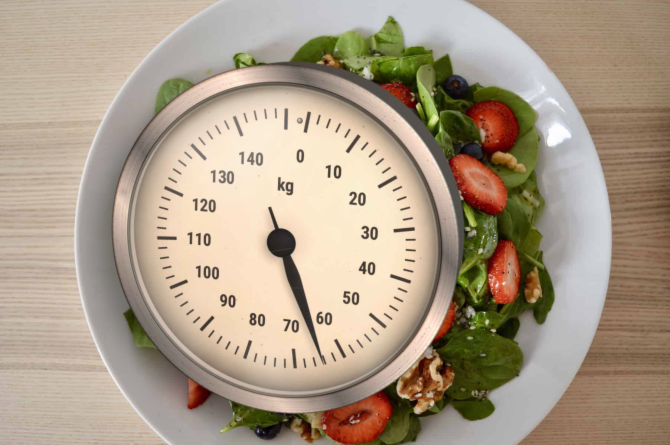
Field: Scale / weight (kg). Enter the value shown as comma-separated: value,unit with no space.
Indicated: 64,kg
